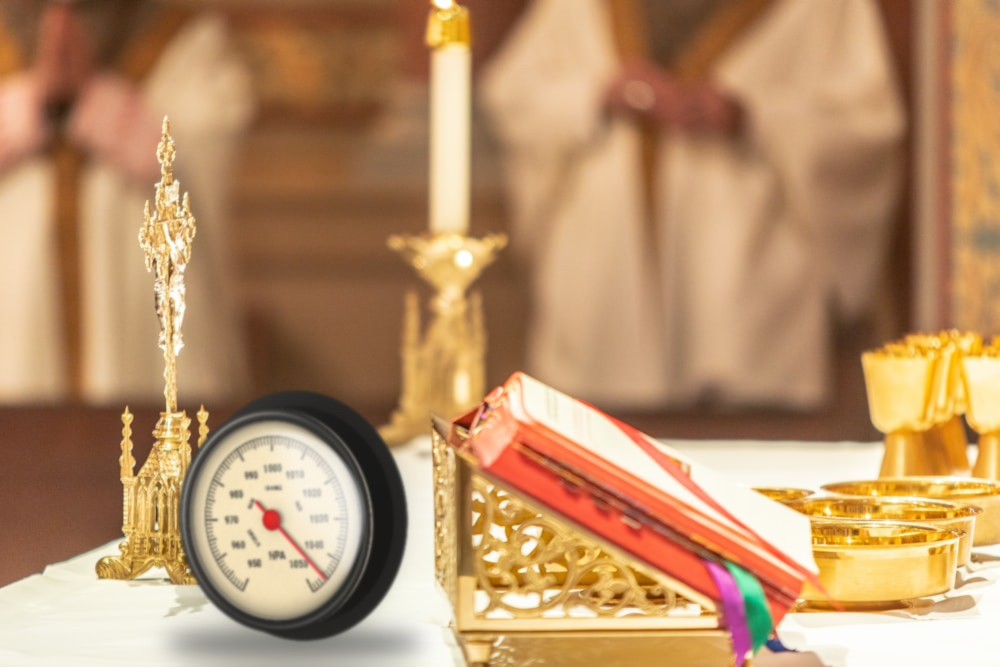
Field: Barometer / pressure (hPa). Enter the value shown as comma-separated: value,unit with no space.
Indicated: 1045,hPa
